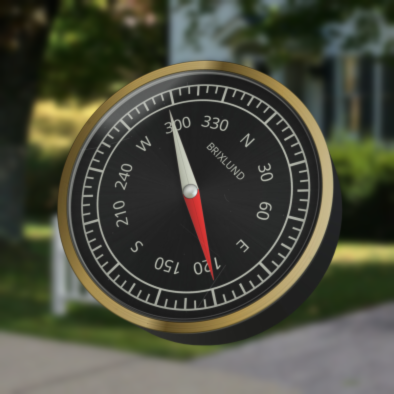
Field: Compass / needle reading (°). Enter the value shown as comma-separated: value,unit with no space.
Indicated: 117.5,°
